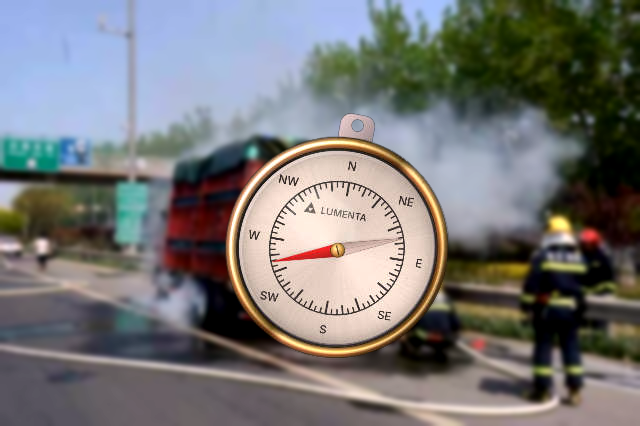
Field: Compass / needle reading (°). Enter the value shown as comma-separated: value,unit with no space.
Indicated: 250,°
